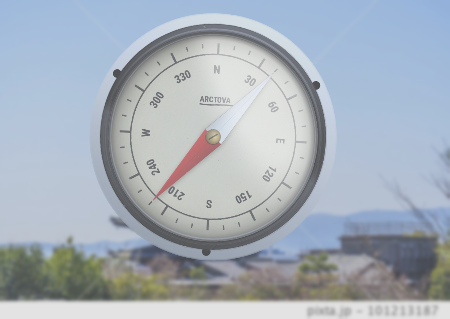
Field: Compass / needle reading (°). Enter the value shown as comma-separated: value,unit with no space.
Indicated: 220,°
